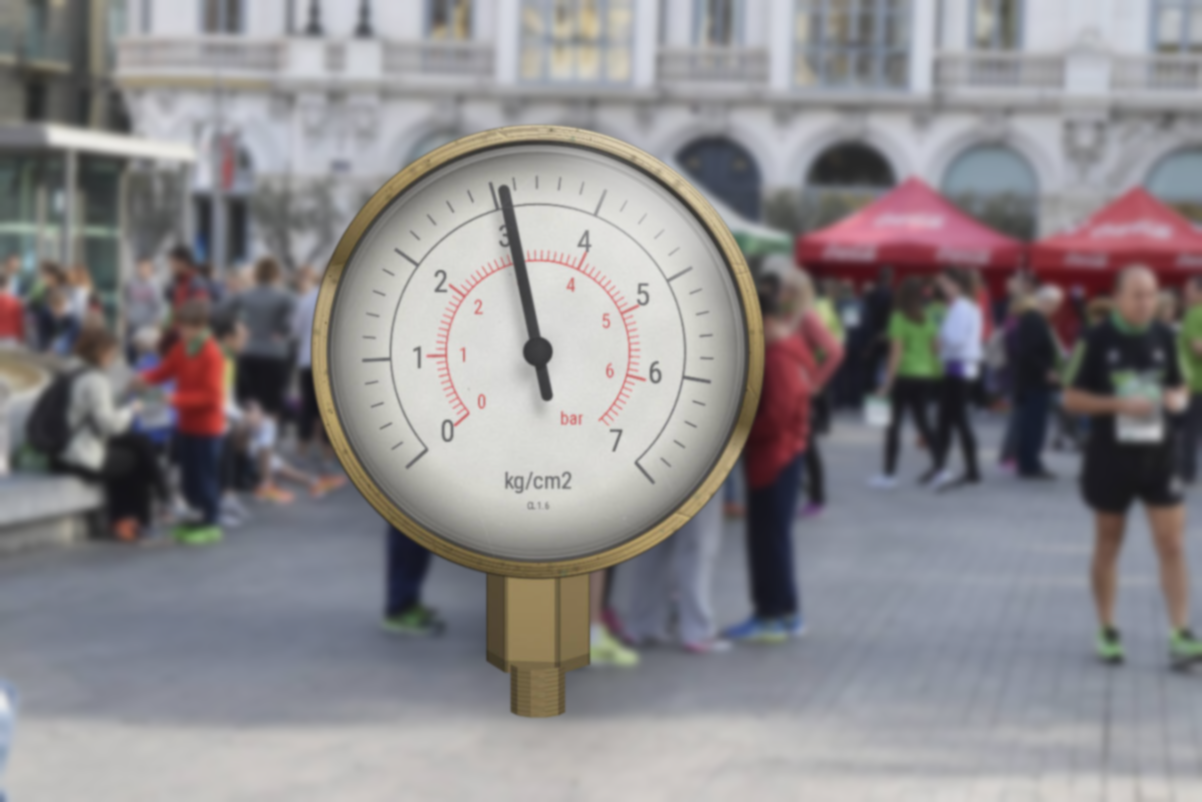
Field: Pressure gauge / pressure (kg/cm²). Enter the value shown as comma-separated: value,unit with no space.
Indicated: 3.1,kg/cm²
